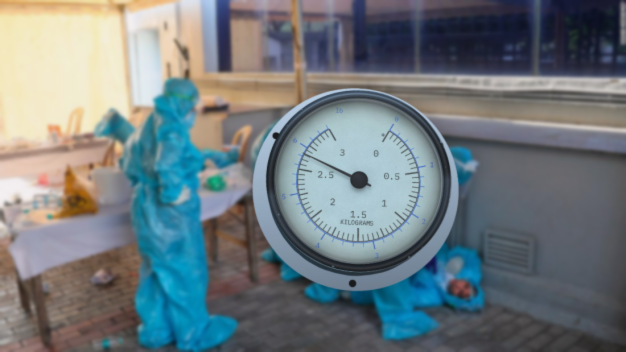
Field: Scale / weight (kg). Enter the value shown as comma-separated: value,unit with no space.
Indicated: 2.65,kg
